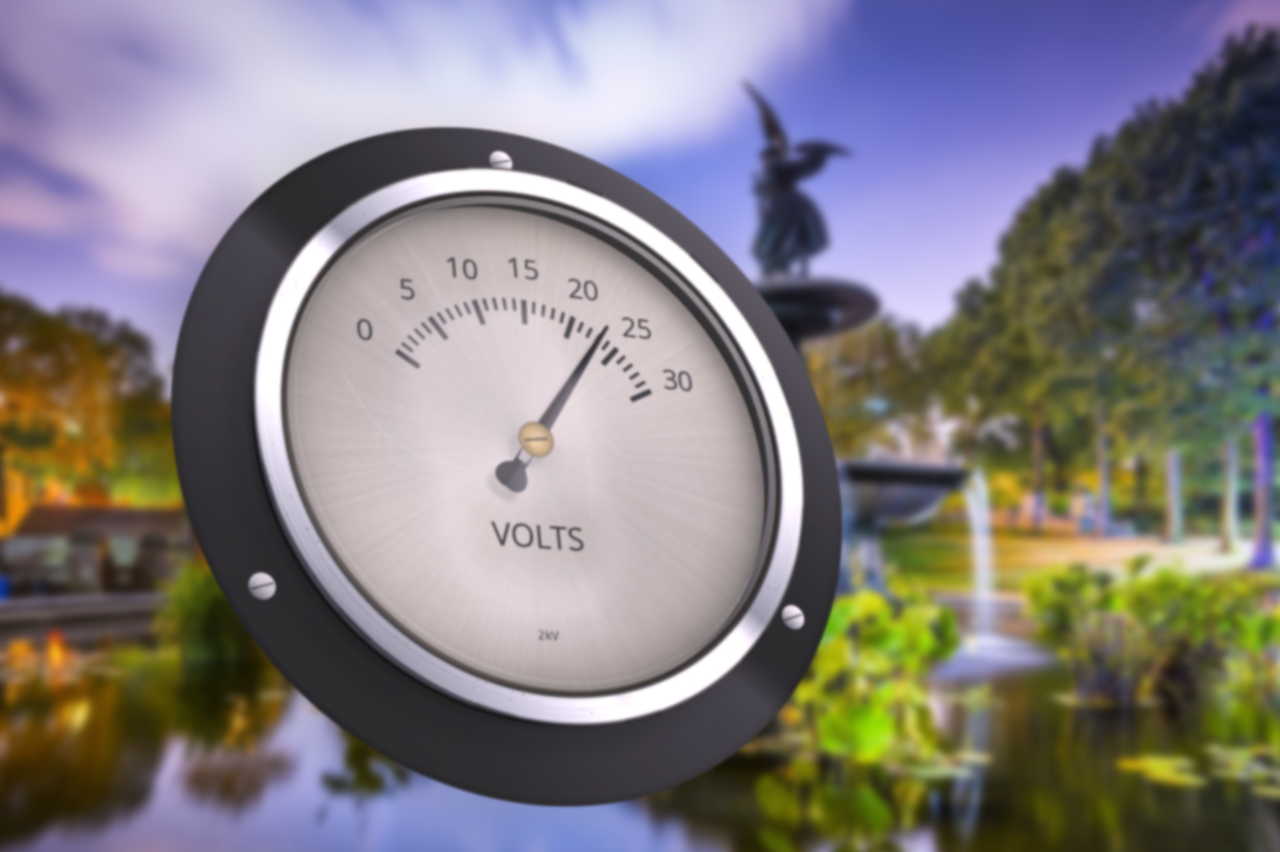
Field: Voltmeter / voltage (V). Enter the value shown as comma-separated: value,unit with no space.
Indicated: 23,V
